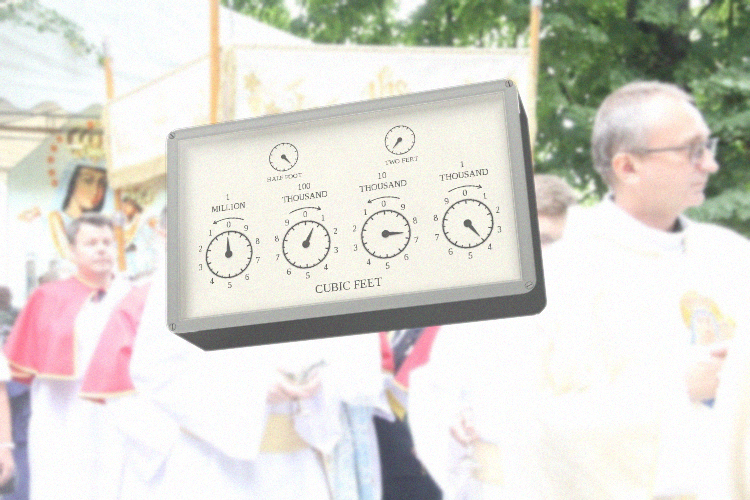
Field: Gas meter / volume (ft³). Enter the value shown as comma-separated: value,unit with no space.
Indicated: 7400,ft³
